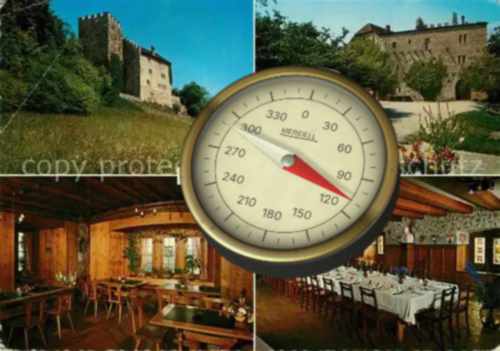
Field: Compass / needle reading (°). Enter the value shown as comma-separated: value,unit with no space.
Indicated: 110,°
